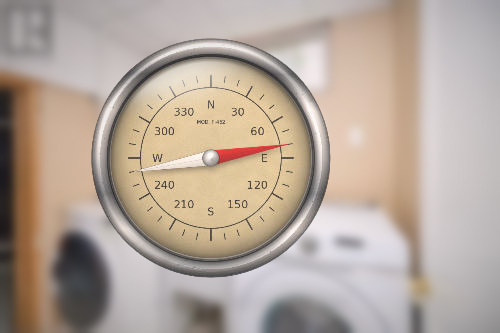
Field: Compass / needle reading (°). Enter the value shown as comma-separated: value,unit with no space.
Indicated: 80,°
